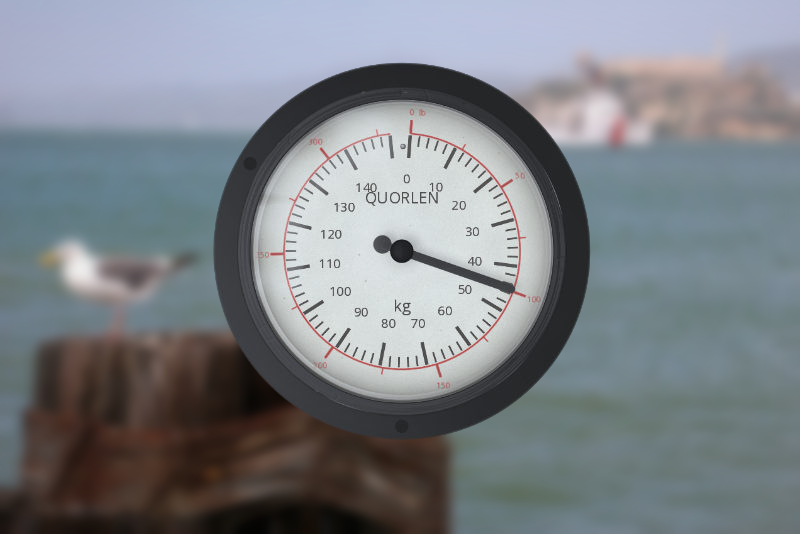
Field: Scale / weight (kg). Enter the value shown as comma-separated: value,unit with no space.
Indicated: 45,kg
